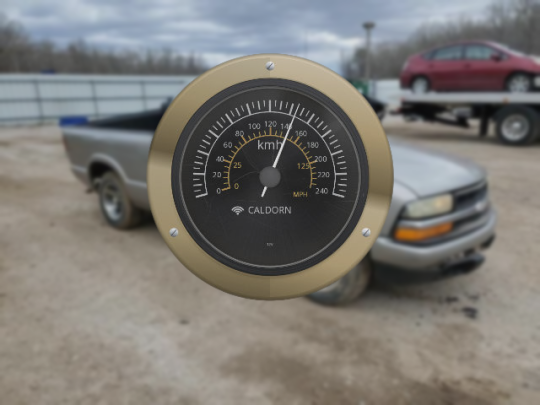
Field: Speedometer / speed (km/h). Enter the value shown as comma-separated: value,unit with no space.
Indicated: 145,km/h
